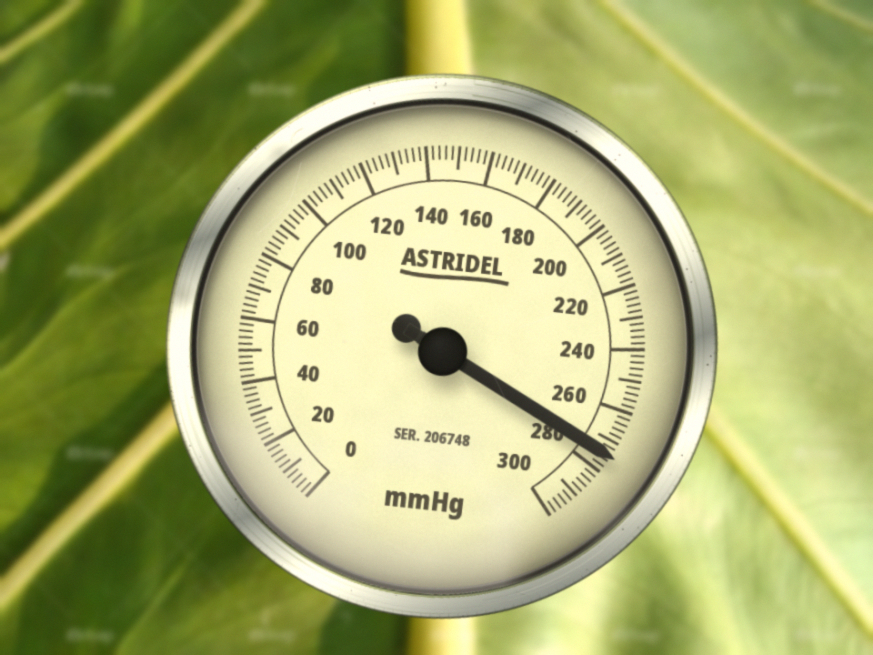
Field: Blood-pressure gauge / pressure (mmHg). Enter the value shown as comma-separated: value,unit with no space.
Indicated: 274,mmHg
